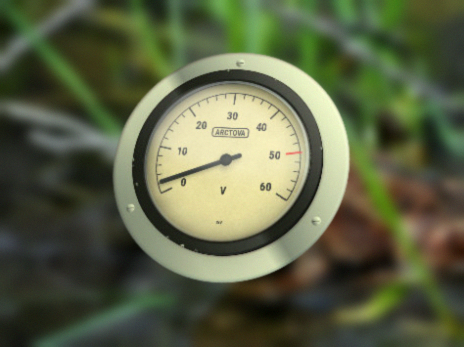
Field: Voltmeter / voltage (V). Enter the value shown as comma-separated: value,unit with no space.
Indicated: 2,V
